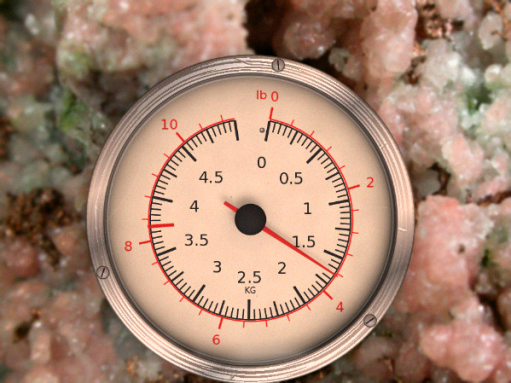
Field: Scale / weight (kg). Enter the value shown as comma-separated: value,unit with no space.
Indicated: 1.65,kg
